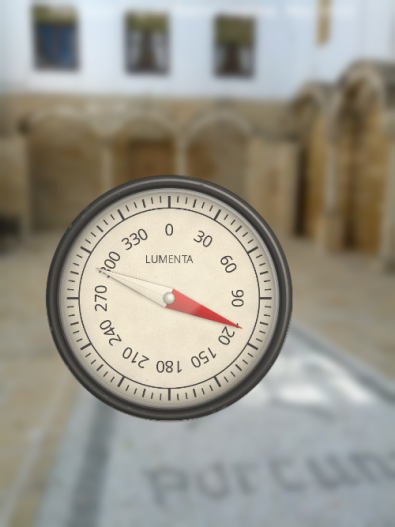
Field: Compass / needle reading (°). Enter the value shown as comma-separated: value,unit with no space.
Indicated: 112.5,°
